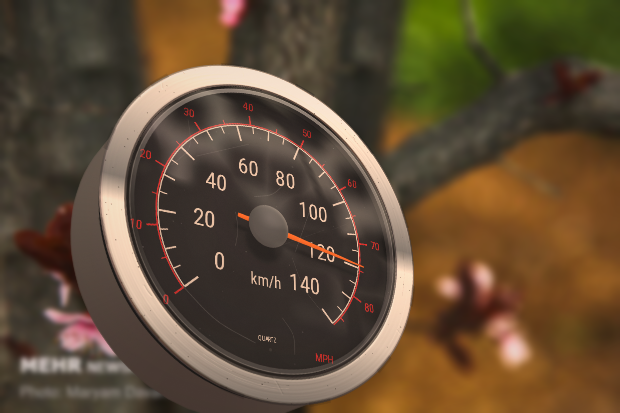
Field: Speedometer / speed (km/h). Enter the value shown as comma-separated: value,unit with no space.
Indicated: 120,km/h
